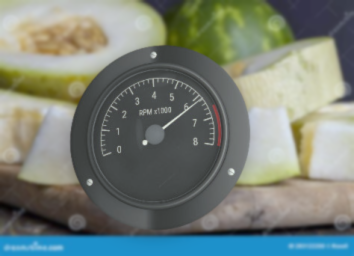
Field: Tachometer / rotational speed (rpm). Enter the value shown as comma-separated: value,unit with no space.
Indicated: 6200,rpm
